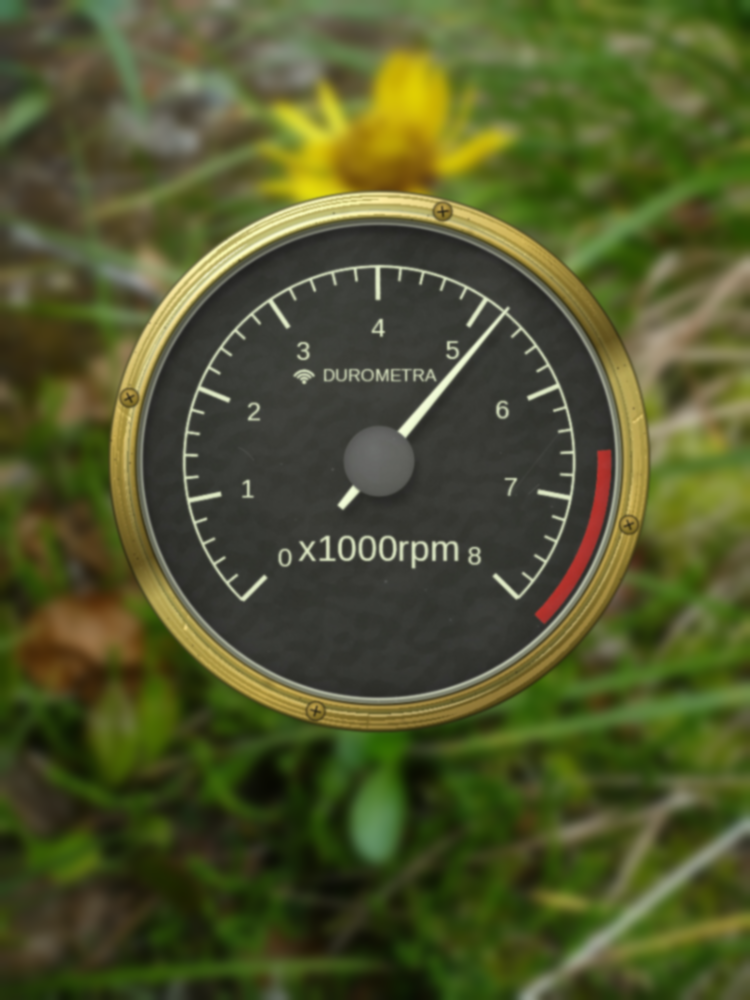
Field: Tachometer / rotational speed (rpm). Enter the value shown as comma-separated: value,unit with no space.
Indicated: 5200,rpm
